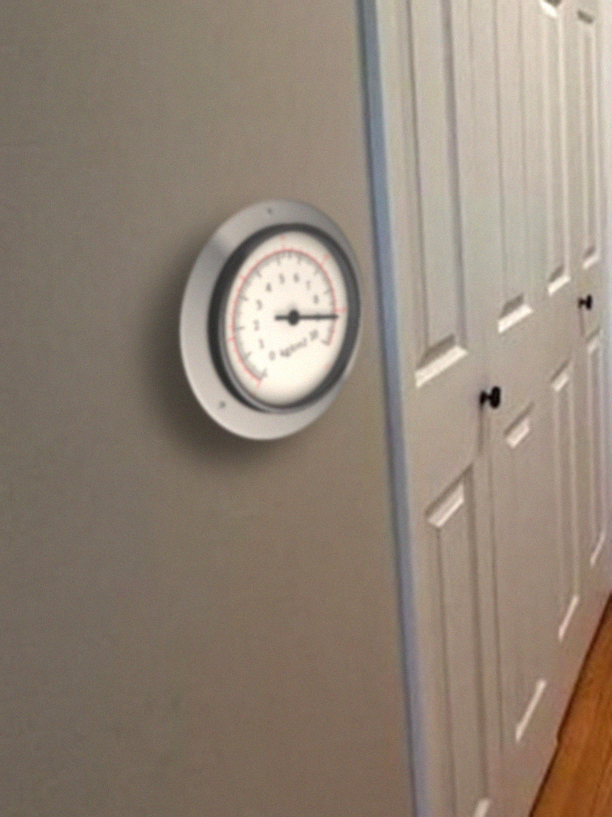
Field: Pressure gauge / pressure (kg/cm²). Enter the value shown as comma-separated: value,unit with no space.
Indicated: 9,kg/cm²
